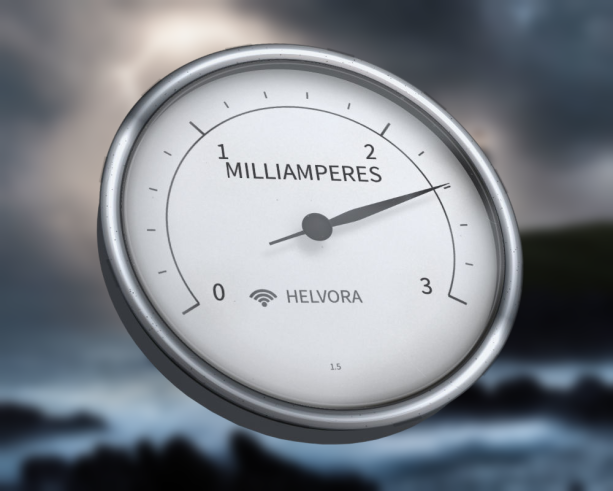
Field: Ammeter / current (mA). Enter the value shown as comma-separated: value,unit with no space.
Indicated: 2.4,mA
